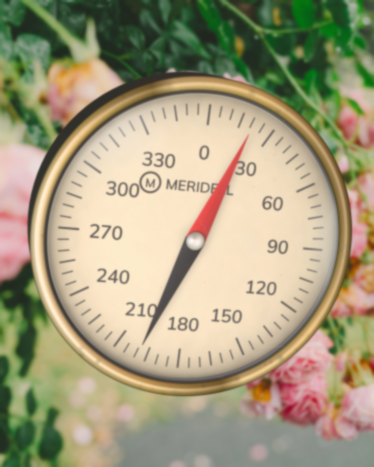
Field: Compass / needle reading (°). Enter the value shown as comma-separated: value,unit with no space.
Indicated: 20,°
